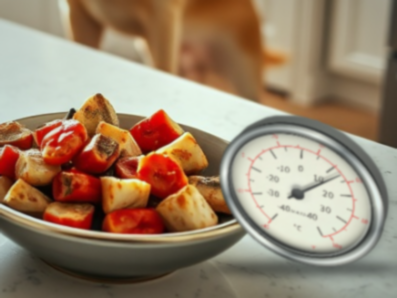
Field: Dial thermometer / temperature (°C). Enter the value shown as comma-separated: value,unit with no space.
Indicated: 12.5,°C
